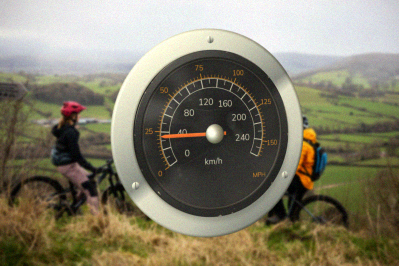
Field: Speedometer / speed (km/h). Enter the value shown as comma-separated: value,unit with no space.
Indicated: 35,km/h
